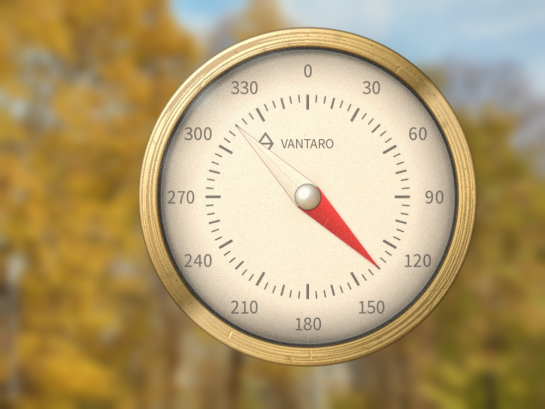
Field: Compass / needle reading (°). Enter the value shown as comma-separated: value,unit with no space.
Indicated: 135,°
